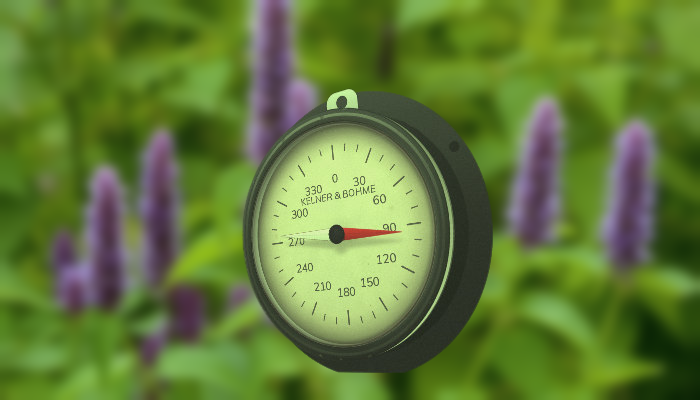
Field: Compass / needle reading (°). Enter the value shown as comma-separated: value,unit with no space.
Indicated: 95,°
